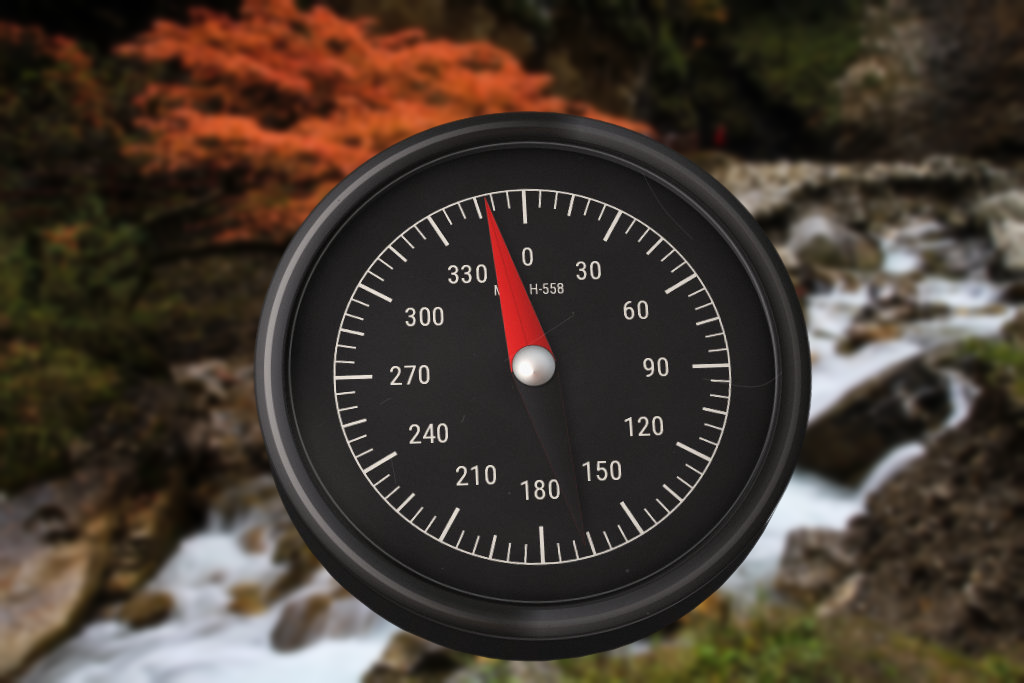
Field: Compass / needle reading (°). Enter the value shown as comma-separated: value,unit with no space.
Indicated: 347.5,°
